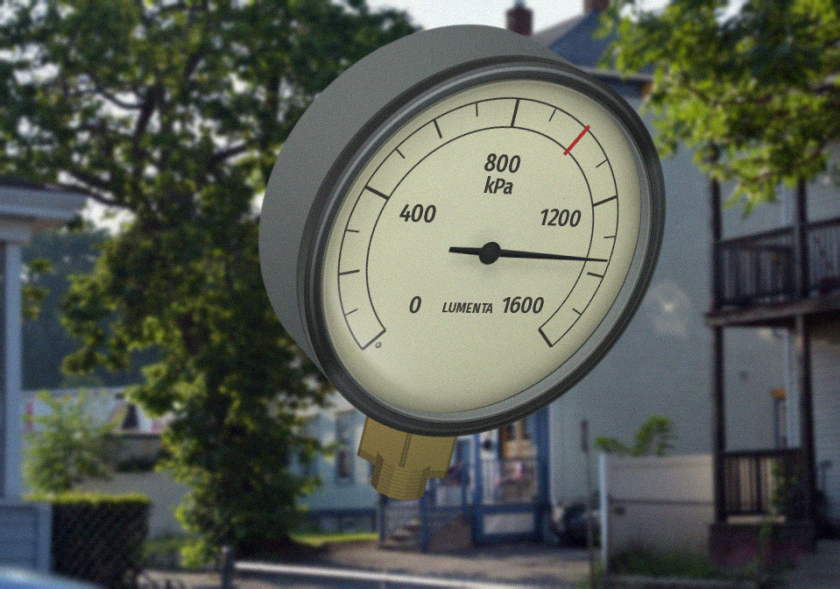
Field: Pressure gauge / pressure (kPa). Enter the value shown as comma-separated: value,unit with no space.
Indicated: 1350,kPa
